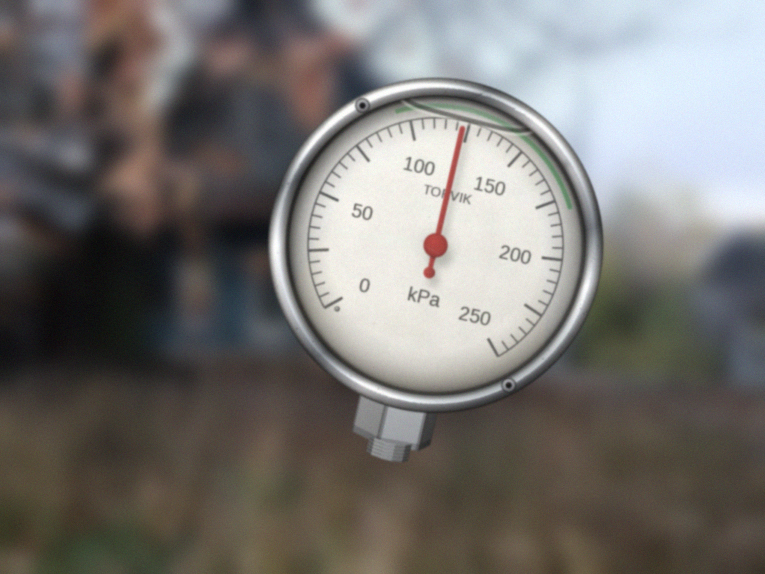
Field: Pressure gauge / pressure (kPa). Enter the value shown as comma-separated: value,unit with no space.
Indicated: 122.5,kPa
